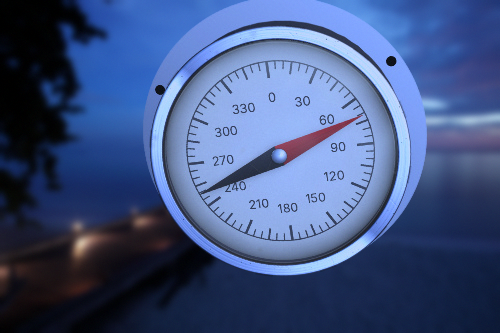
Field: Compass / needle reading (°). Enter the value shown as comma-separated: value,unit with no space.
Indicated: 70,°
